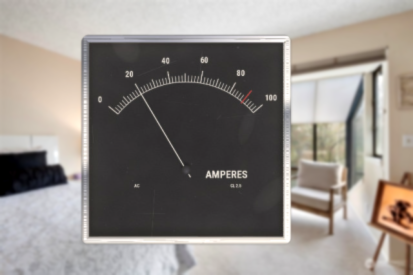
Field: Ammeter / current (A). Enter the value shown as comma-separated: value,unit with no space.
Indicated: 20,A
